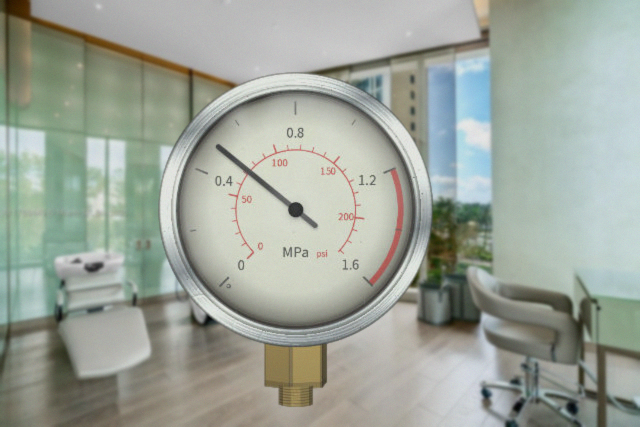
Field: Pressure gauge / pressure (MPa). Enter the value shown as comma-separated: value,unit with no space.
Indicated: 0.5,MPa
